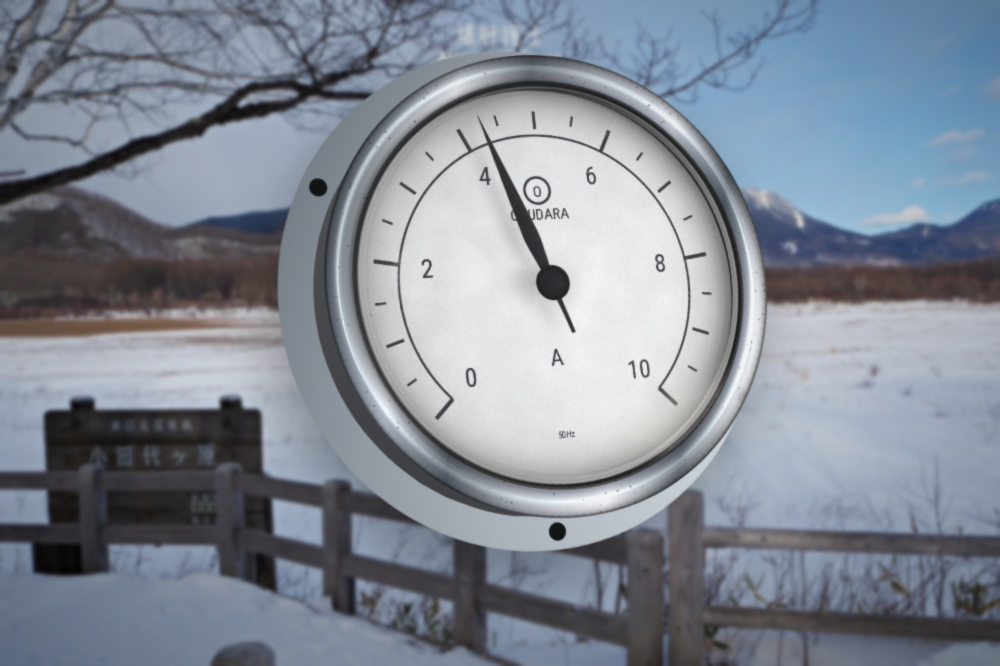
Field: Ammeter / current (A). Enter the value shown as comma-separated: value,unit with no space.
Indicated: 4.25,A
